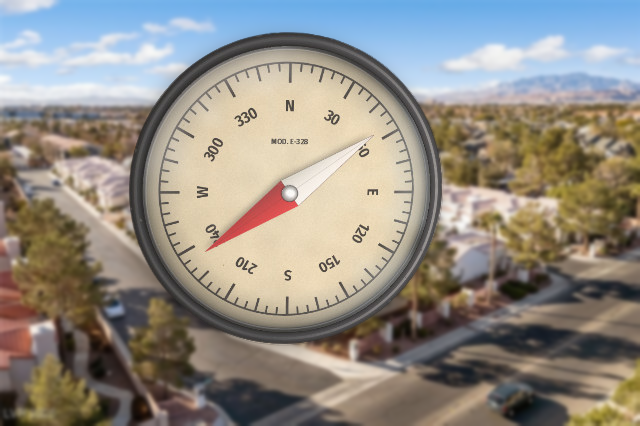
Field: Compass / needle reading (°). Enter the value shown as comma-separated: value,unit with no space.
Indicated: 235,°
